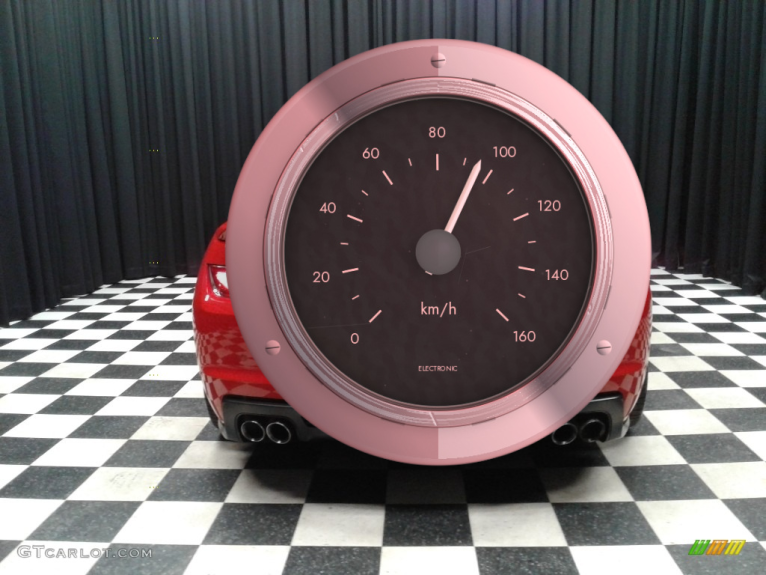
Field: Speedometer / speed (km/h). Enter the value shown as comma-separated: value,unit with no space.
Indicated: 95,km/h
